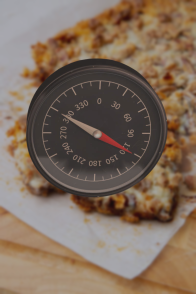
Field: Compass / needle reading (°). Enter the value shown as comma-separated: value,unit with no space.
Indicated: 120,°
